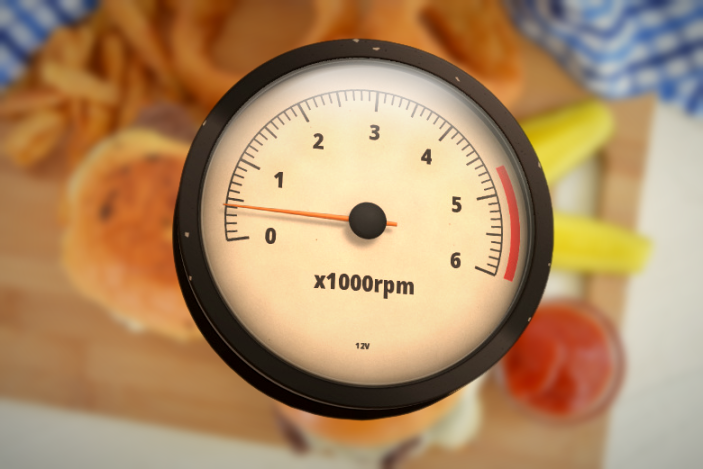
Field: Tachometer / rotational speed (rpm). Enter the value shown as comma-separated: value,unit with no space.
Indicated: 400,rpm
